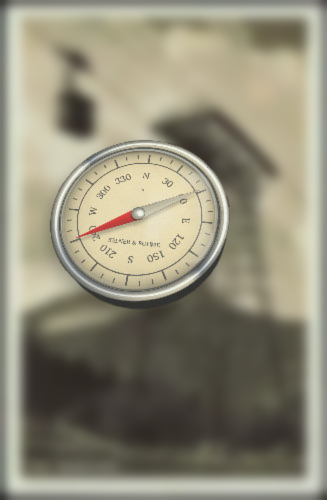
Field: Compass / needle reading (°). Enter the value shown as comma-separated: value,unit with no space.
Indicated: 240,°
